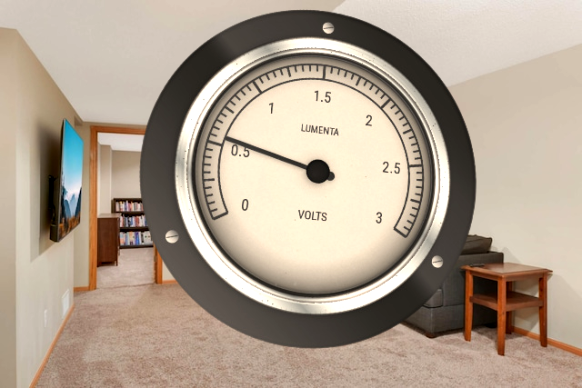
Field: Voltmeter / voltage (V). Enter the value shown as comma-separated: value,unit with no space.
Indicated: 0.55,V
